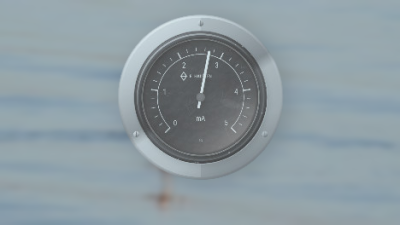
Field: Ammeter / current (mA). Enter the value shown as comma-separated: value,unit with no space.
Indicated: 2.7,mA
